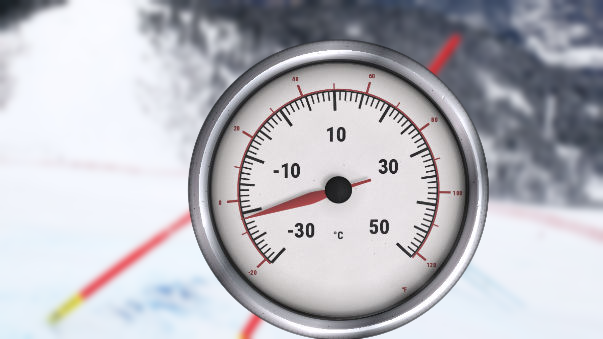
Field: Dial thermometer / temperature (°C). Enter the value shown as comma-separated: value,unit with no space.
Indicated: -21,°C
